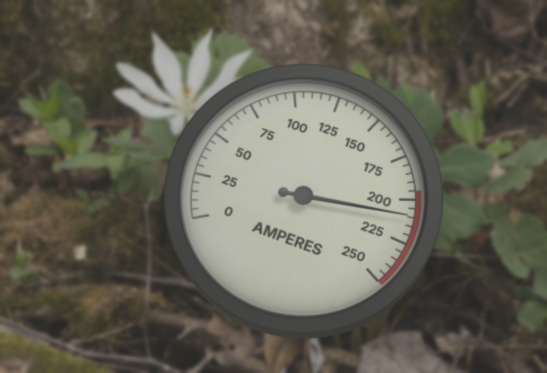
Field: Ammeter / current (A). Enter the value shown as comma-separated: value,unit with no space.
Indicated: 210,A
